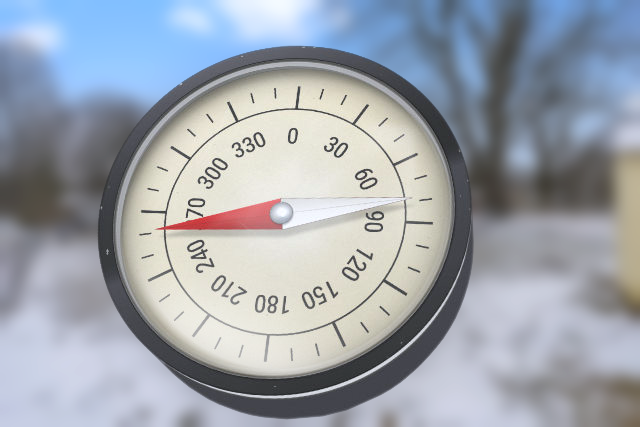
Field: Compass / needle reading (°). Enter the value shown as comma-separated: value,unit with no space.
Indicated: 260,°
